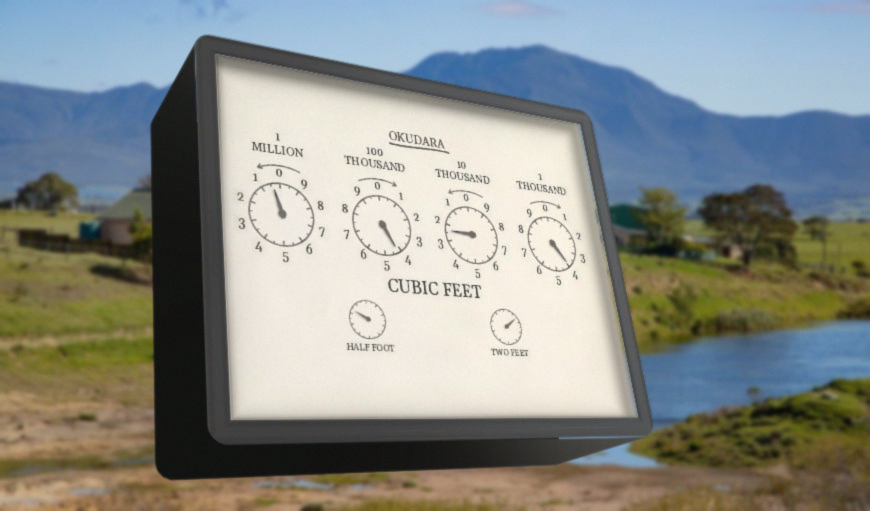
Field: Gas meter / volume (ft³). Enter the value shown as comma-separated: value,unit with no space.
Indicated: 42400,ft³
